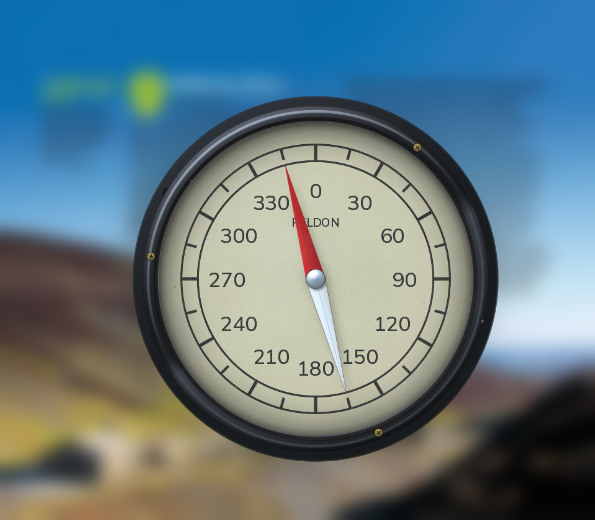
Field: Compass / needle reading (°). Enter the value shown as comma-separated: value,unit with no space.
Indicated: 345,°
